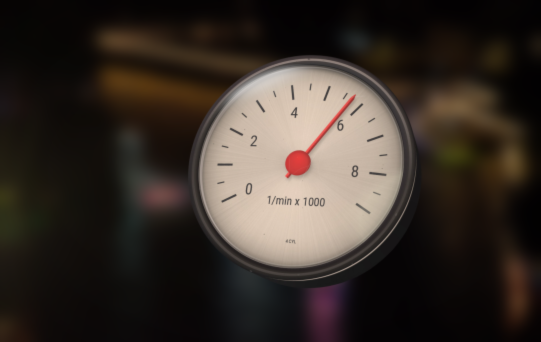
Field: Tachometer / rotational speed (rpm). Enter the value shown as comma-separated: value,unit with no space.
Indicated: 5750,rpm
